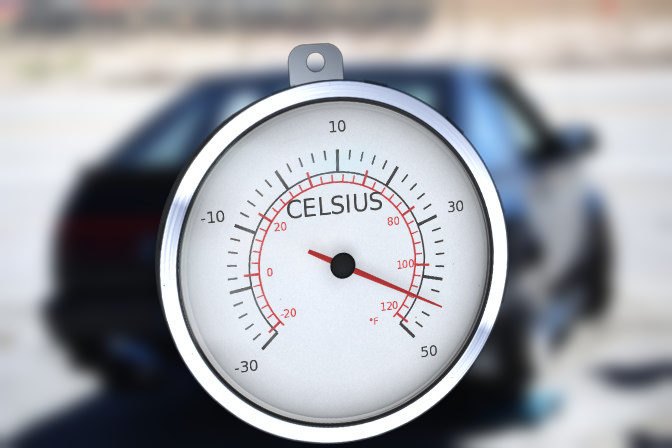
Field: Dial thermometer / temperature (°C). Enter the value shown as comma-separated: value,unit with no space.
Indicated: 44,°C
